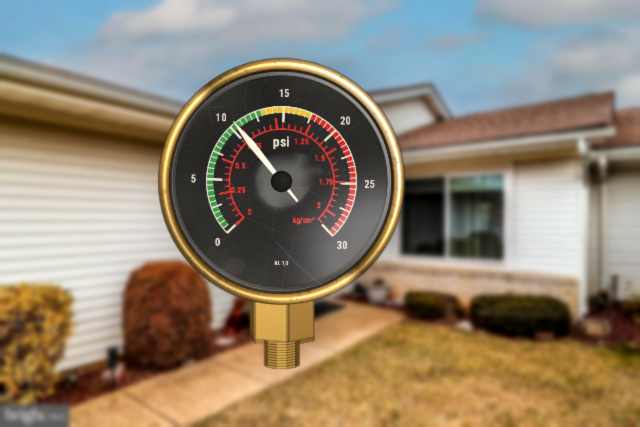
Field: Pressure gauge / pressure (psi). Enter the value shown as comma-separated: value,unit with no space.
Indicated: 10.5,psi
